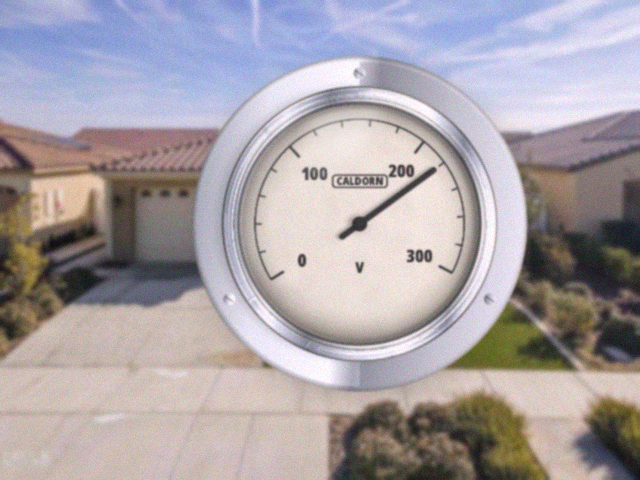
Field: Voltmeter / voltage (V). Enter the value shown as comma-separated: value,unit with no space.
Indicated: 220,V
